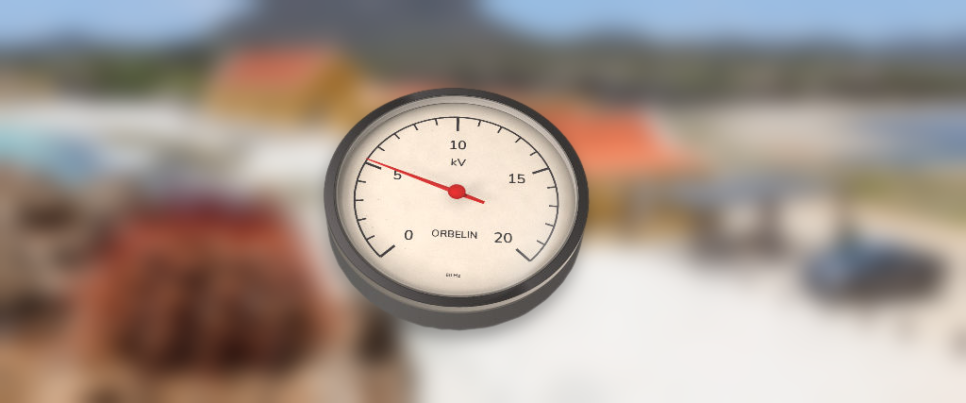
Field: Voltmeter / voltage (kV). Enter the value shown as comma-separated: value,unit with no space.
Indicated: 5,kV
